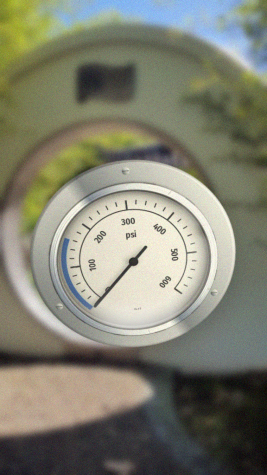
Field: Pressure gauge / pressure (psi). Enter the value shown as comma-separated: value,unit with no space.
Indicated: 0,psi
